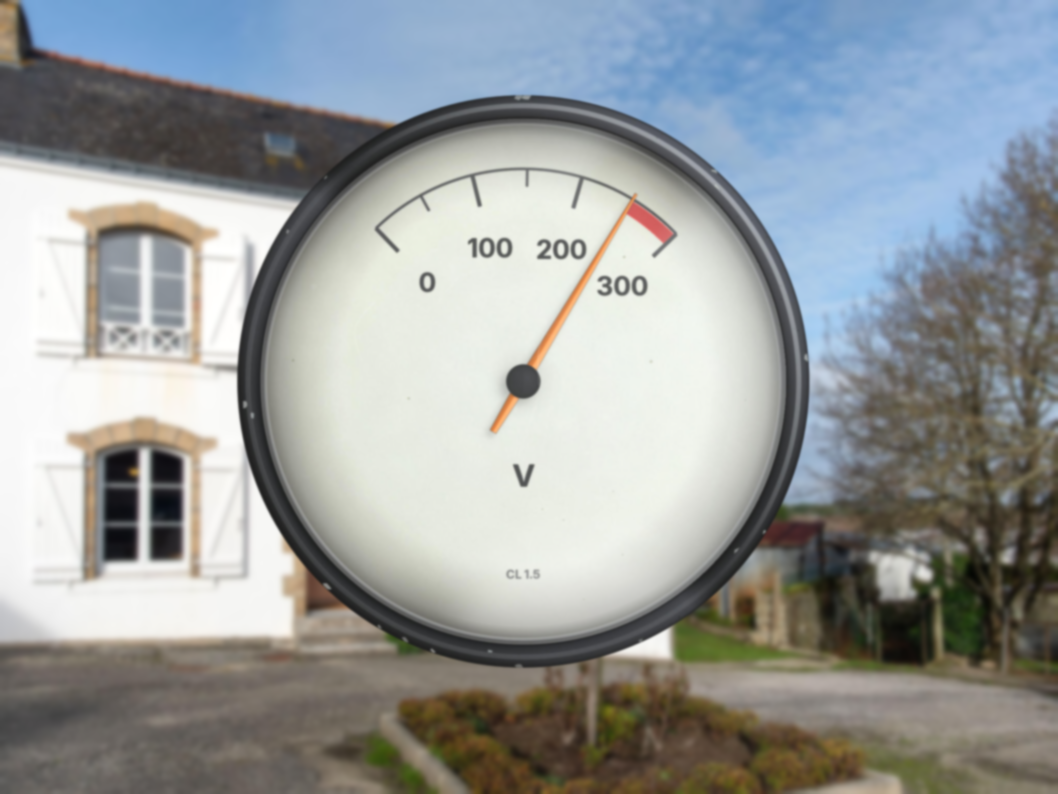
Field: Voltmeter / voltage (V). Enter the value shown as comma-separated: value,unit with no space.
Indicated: 250,V
